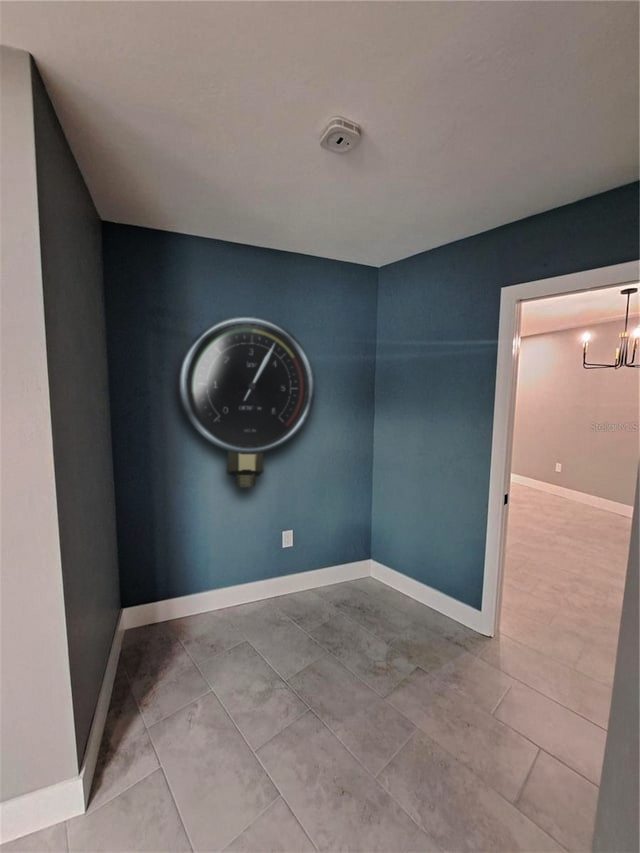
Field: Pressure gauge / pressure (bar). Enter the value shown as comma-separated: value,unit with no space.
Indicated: 3.6,bar
